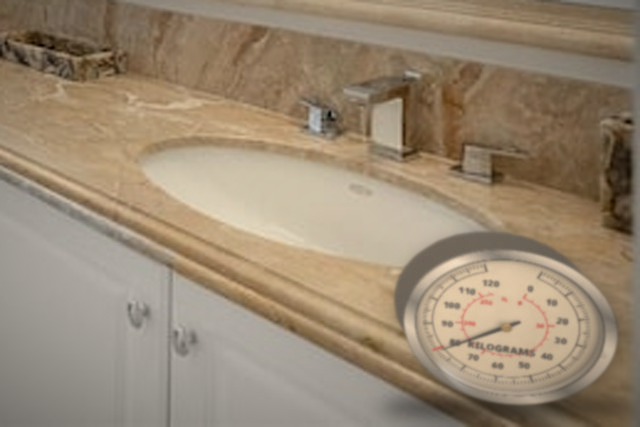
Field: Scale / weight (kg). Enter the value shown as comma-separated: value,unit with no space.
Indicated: 80,kg
